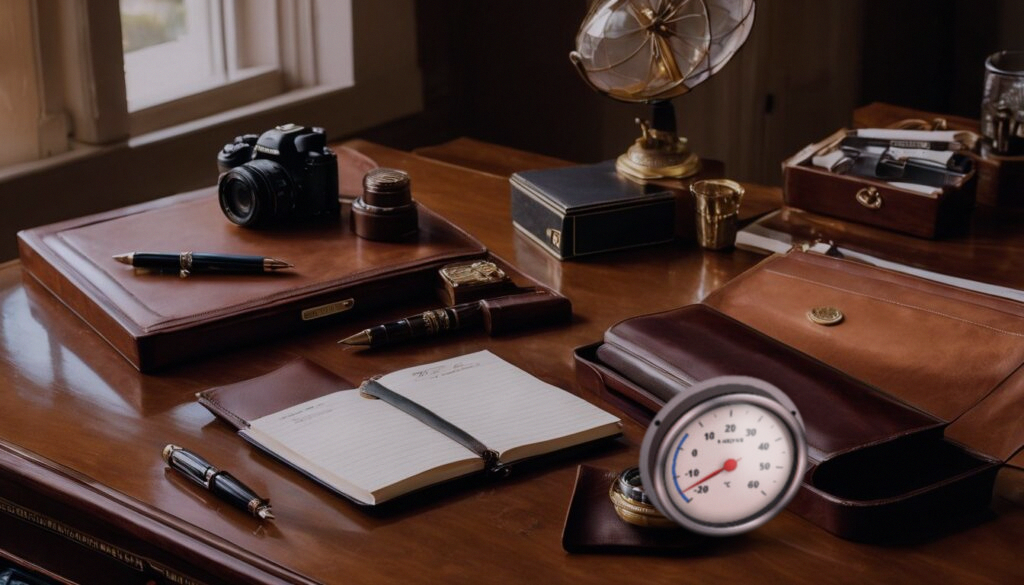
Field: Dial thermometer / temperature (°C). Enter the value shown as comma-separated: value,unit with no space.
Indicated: -15,°C
